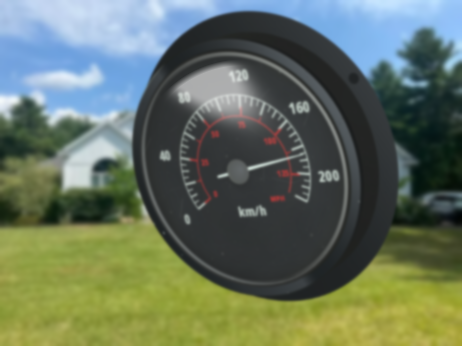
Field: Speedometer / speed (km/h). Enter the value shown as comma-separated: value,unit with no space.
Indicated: 185,km/h
